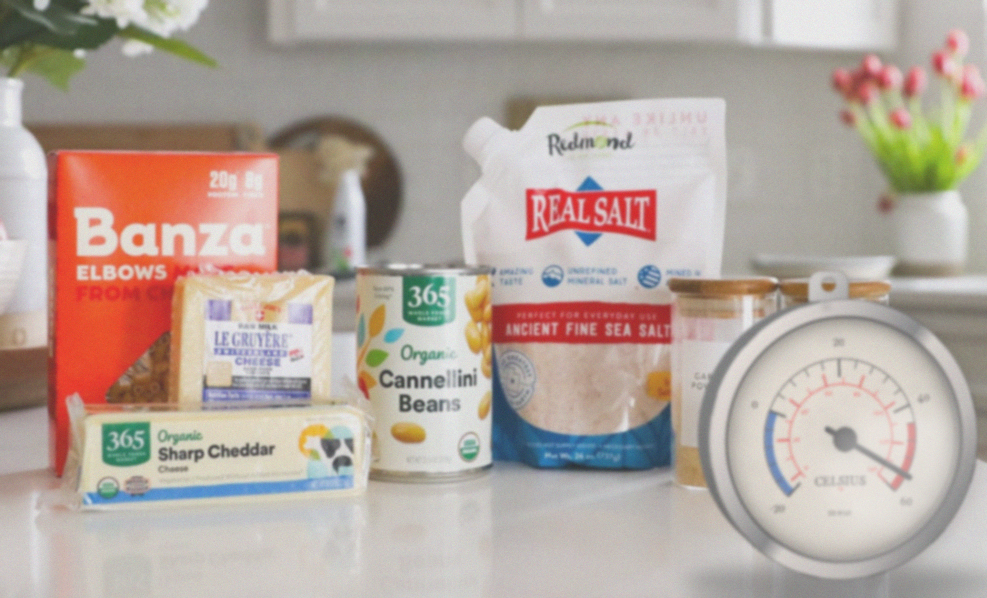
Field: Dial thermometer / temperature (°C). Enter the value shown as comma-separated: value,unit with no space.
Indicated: 56,°C
